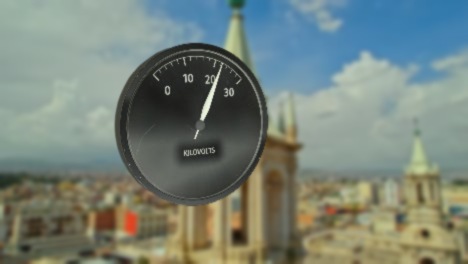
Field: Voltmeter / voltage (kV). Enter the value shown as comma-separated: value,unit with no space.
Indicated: 22,kV
